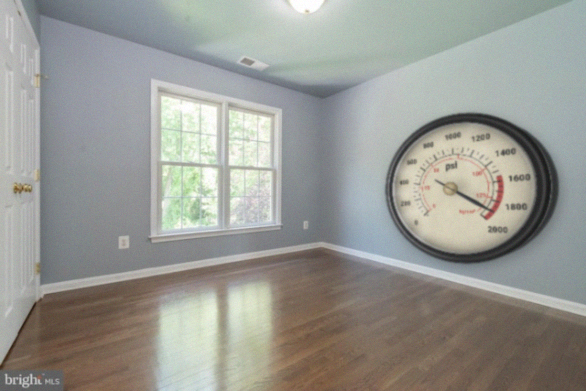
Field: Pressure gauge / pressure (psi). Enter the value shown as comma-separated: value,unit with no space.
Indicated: 1900,psi
